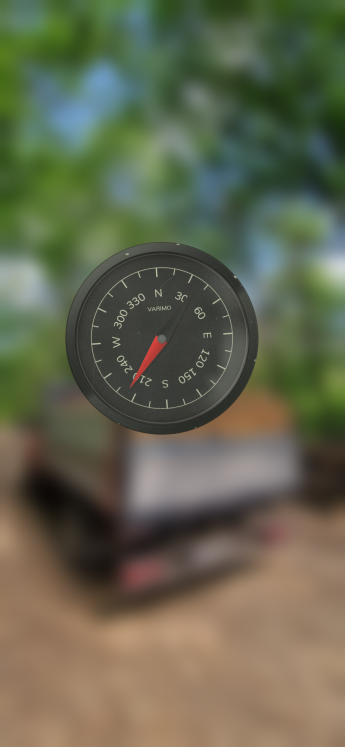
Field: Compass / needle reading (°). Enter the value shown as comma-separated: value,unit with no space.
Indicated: 217.5,°
